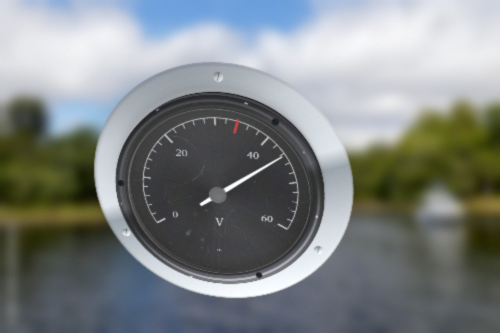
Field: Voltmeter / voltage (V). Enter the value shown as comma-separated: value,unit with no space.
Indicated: 44,V
